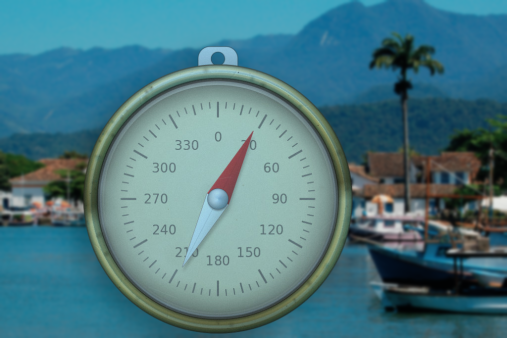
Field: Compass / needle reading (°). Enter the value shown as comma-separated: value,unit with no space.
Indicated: 27.5,°
